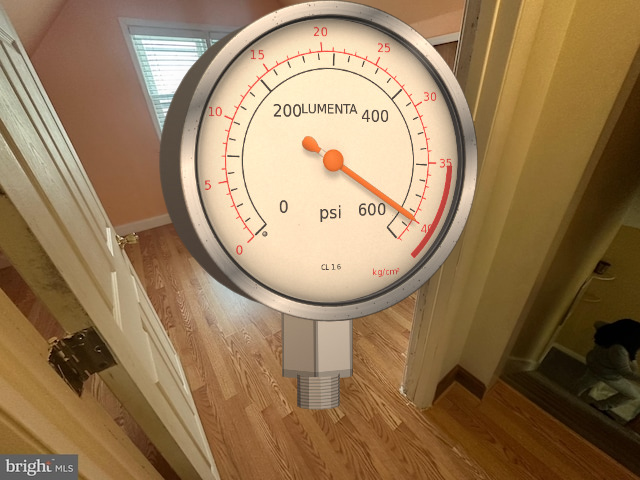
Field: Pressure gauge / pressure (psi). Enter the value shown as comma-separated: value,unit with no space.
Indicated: 570,psi
